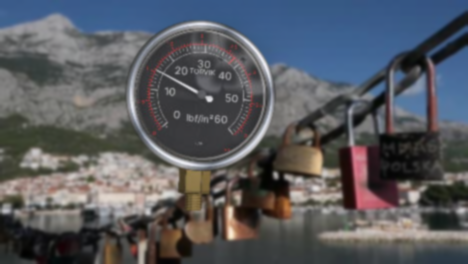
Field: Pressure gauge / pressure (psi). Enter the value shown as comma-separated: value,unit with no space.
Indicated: 15,psi
